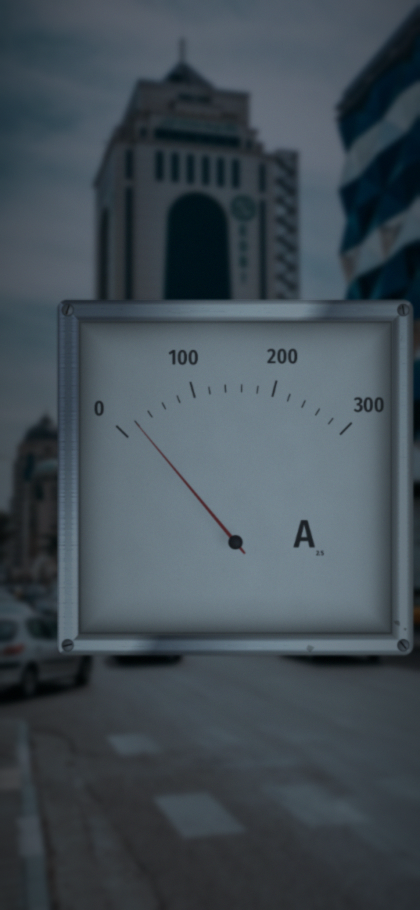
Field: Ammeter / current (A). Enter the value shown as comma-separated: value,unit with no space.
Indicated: 20,A
